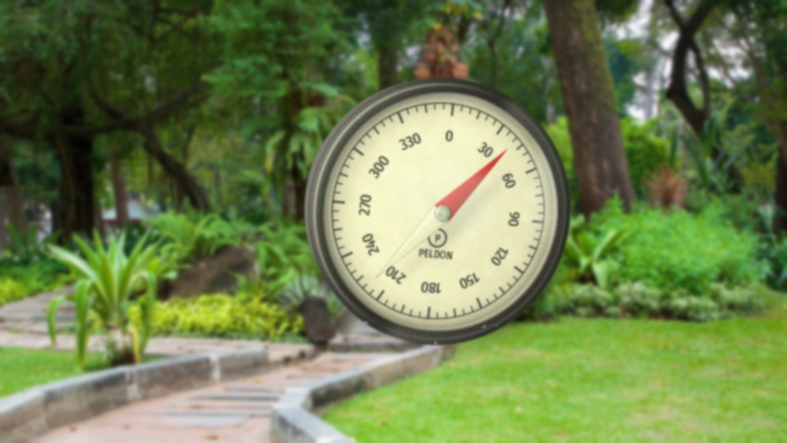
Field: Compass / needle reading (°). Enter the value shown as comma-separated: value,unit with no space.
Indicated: 40,°
